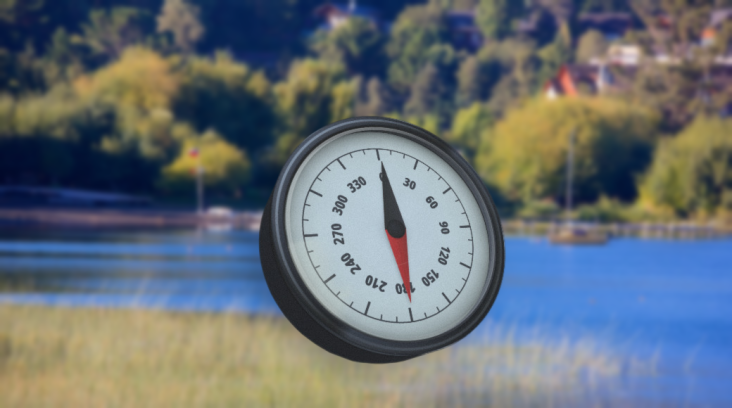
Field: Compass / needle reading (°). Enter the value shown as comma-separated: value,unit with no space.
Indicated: 180,°
